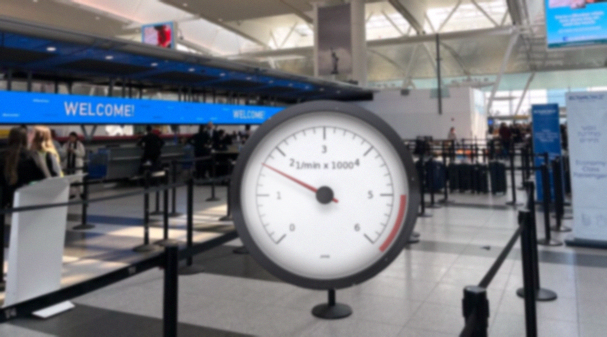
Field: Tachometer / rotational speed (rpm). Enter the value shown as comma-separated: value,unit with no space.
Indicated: 1600,rpm
